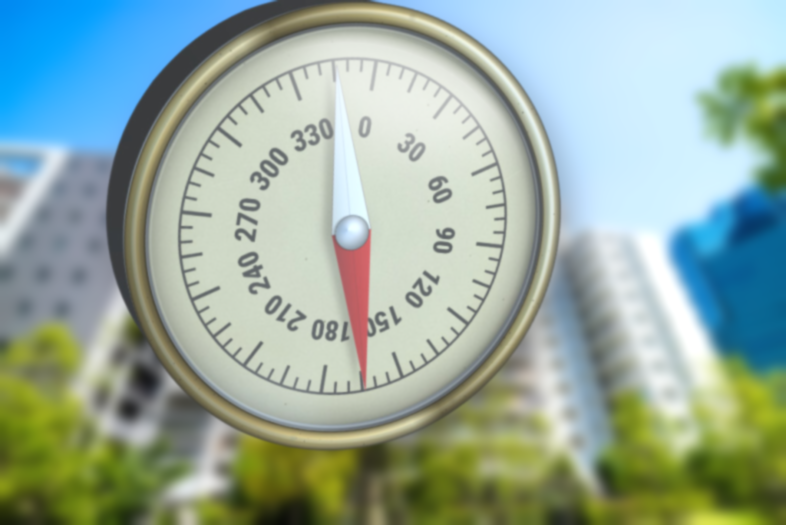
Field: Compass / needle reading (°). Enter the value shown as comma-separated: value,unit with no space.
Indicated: 165,°
